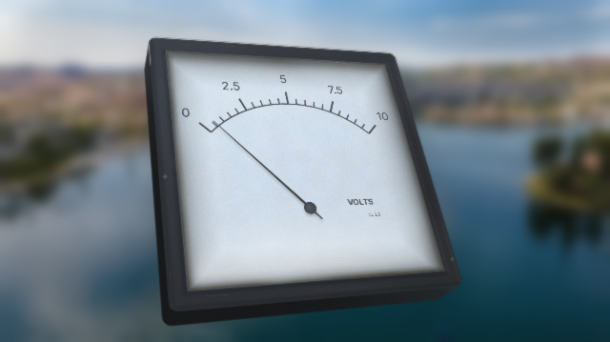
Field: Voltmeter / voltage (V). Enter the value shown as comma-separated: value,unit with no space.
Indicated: 0.5,V
